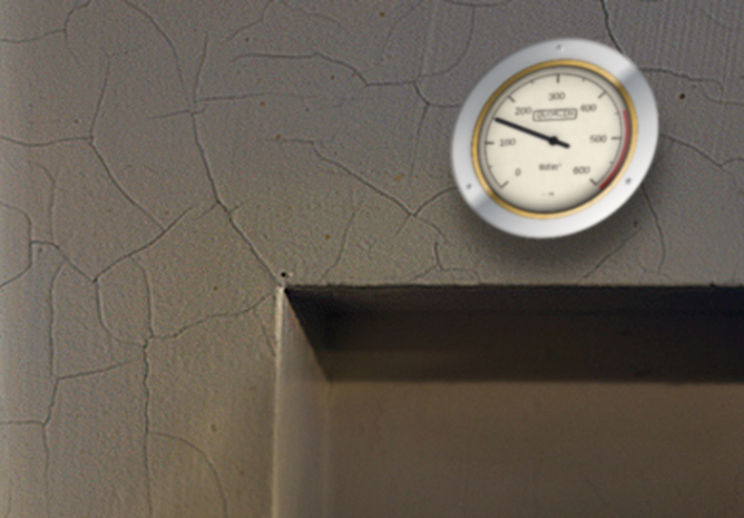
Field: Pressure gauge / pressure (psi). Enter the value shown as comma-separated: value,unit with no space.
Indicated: 150,psi
